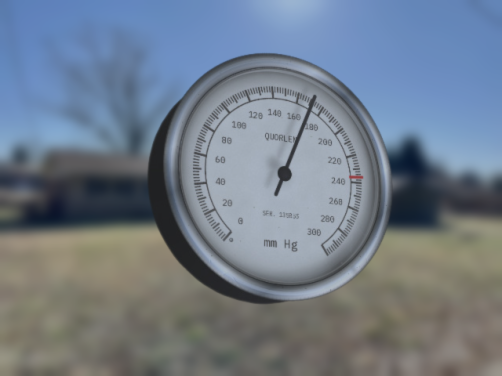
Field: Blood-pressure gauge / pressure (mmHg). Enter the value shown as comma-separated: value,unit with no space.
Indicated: 170,mmHg
